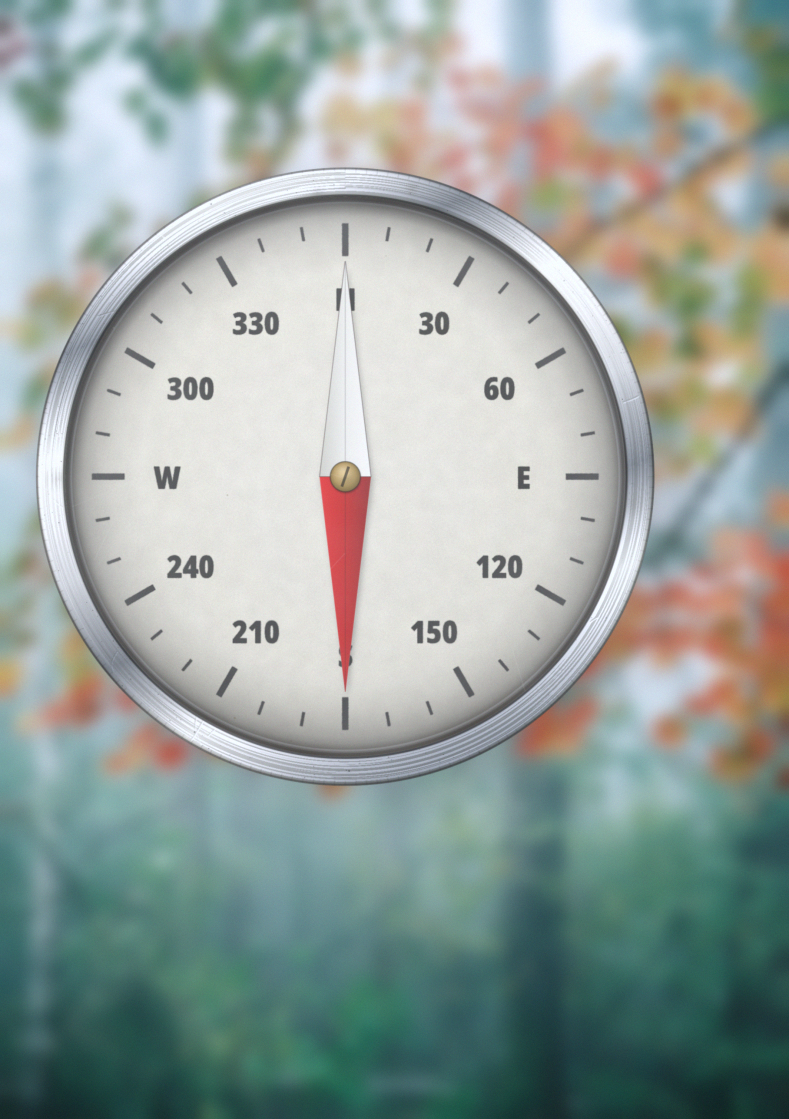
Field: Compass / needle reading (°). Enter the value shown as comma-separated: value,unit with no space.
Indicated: 180,°
